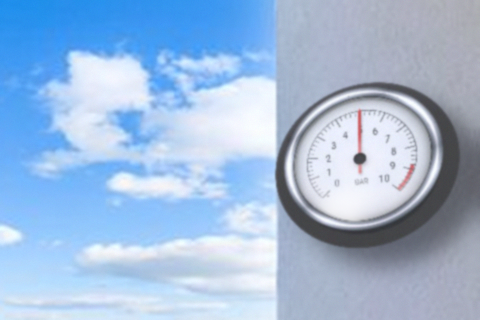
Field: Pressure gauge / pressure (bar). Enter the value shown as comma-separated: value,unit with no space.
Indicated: 5,bar
